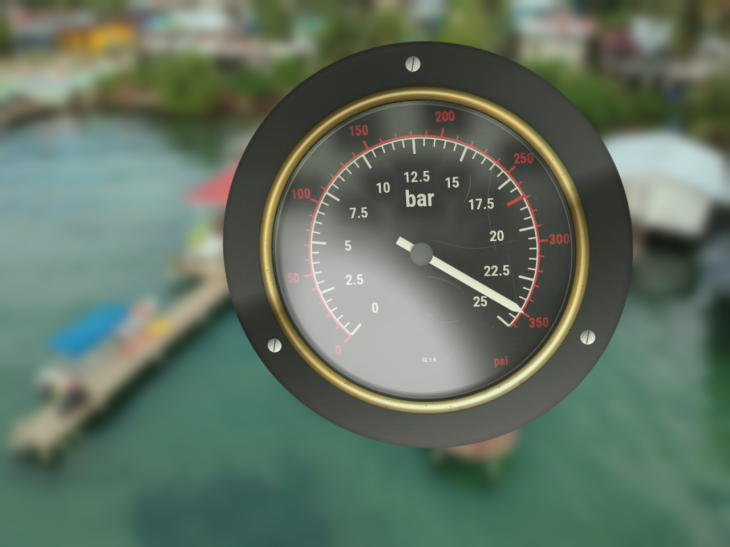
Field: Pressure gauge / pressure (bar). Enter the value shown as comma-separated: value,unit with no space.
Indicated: 24,bar
